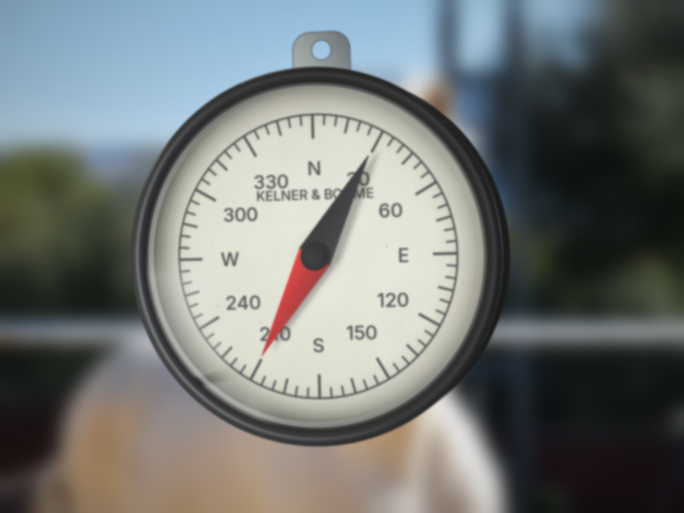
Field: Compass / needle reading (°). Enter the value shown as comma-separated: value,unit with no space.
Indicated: 210,°
